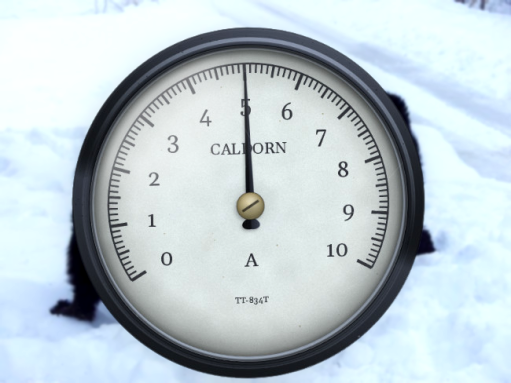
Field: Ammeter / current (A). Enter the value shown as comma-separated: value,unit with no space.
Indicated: 5,A
